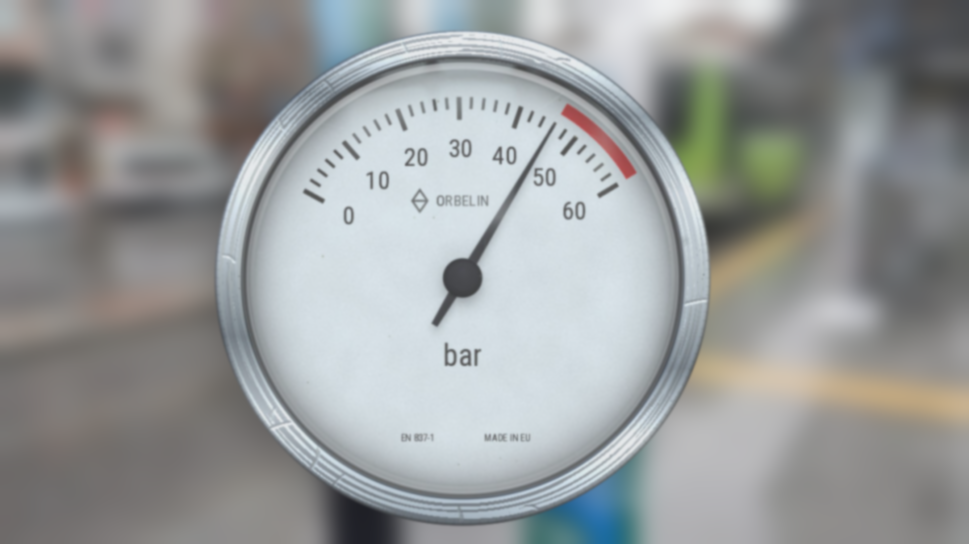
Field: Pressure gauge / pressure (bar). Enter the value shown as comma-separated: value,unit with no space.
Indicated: 46,bar
